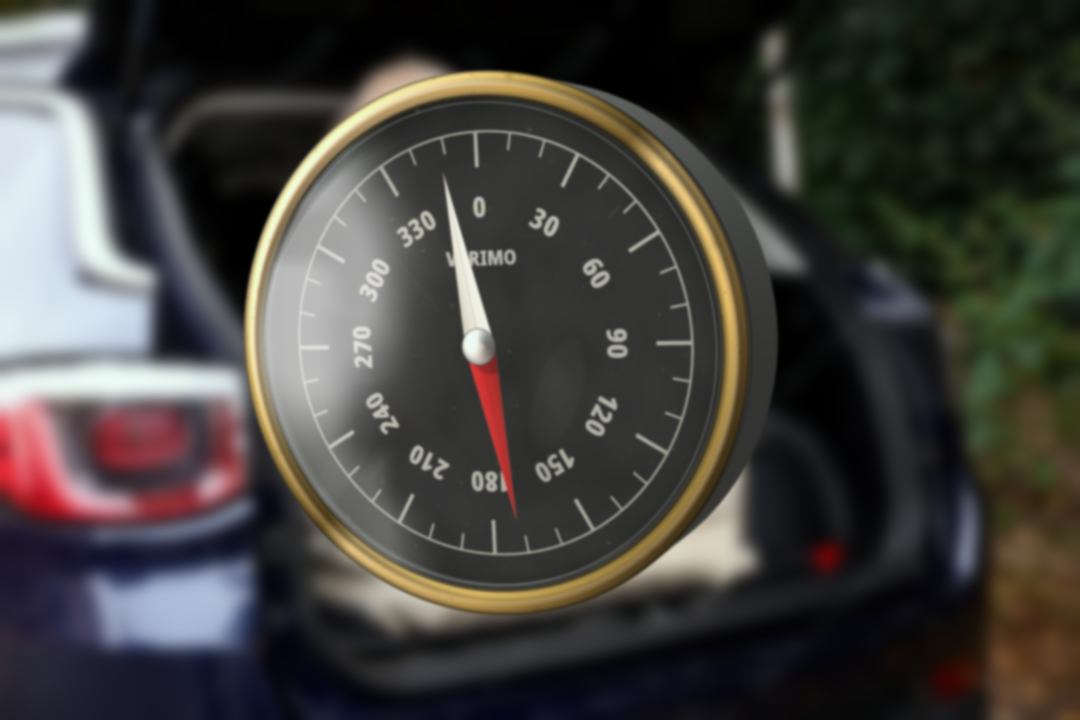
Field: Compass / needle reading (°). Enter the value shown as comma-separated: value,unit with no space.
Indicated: 170,°
